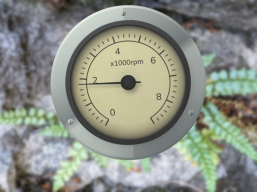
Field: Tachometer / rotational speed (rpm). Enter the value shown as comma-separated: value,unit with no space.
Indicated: 1800,rpm
